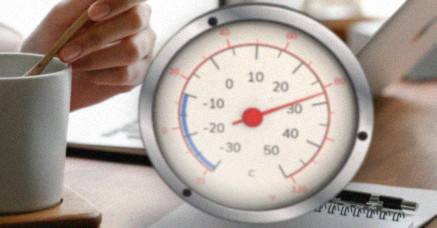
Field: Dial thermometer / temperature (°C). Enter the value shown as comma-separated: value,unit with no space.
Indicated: 27.5,°C
